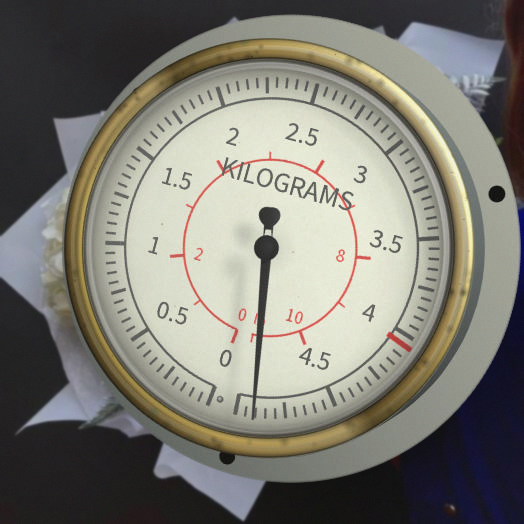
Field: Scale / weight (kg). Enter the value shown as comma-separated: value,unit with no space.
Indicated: 4.9,kg
